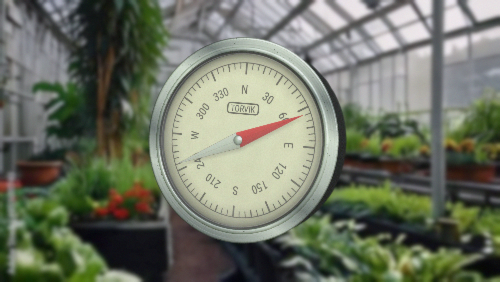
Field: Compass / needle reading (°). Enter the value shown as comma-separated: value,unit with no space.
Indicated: 65,°
